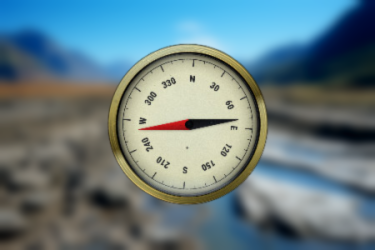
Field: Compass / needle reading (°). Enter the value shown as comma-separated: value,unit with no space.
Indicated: 260,°
